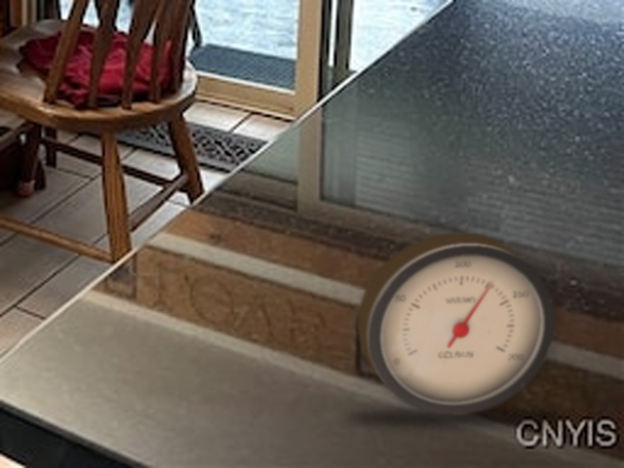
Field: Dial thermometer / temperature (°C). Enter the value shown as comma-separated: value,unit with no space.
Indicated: 125,°C
